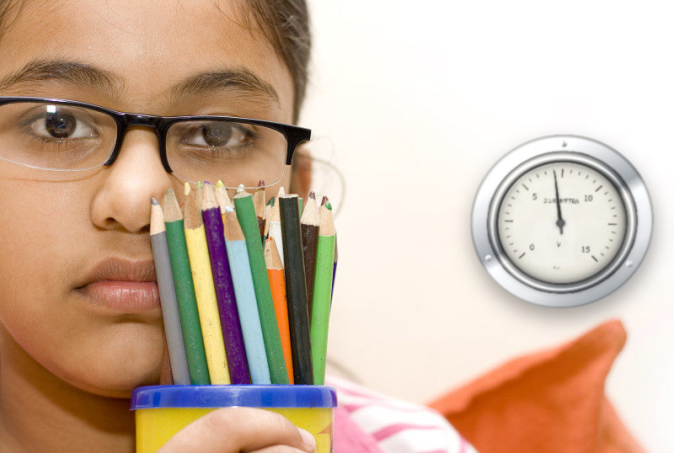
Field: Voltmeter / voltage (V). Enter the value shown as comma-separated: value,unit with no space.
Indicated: 7,V
